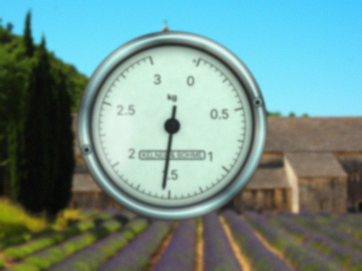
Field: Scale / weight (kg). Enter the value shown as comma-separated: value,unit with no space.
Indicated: 1.55,kg
